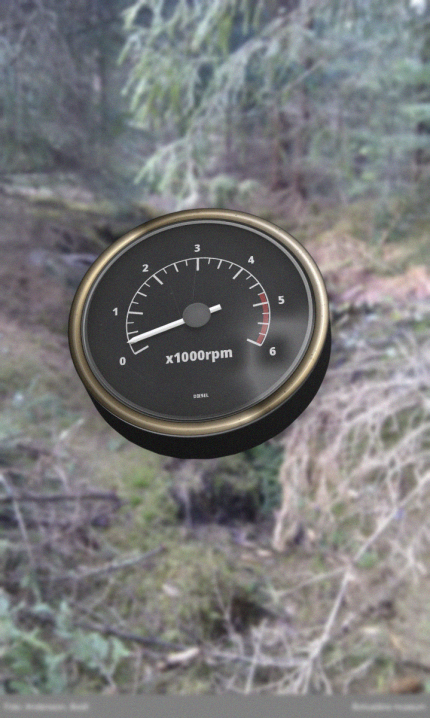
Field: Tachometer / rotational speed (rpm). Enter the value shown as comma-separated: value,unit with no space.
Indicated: 250,rpm
